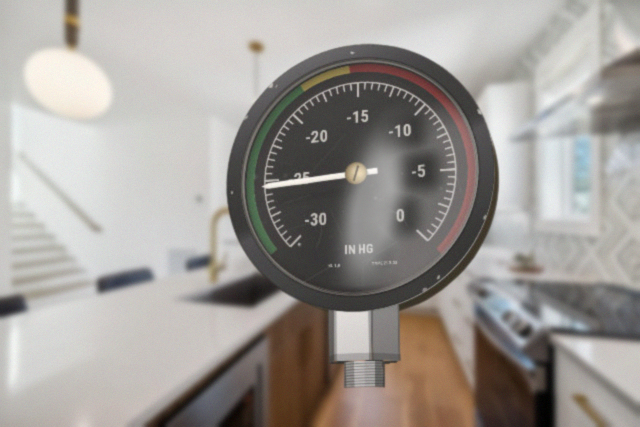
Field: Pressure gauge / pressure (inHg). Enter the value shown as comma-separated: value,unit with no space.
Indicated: -25.5,inHg
